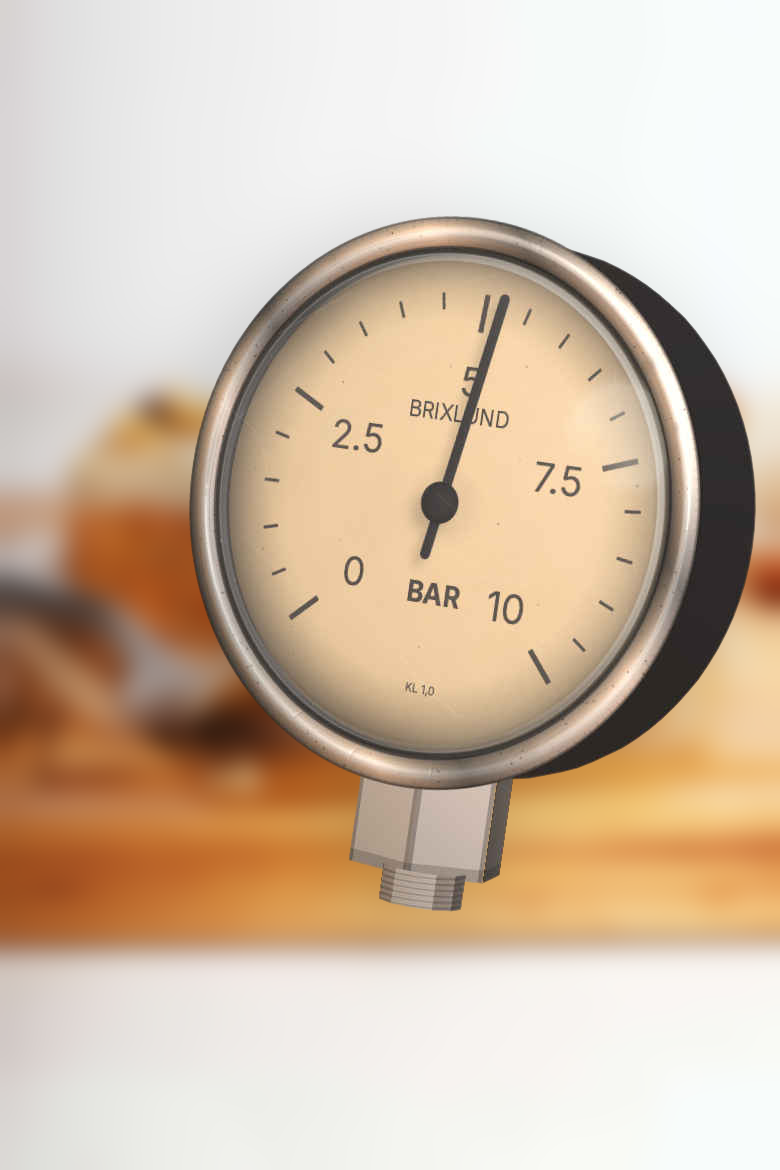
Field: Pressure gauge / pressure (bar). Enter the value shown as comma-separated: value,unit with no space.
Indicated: 5.25,bar
